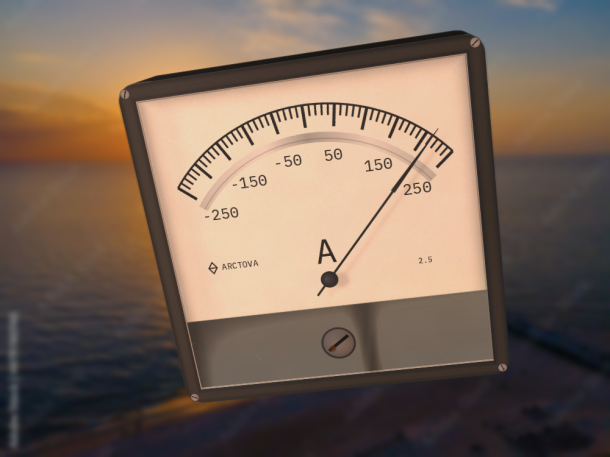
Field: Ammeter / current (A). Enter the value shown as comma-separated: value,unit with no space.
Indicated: 210,A
